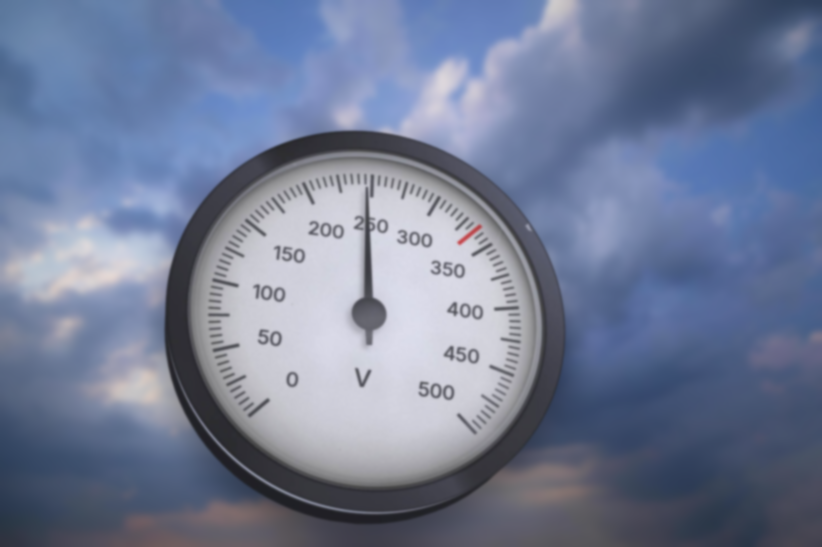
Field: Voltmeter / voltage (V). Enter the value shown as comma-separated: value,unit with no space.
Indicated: 245,V
